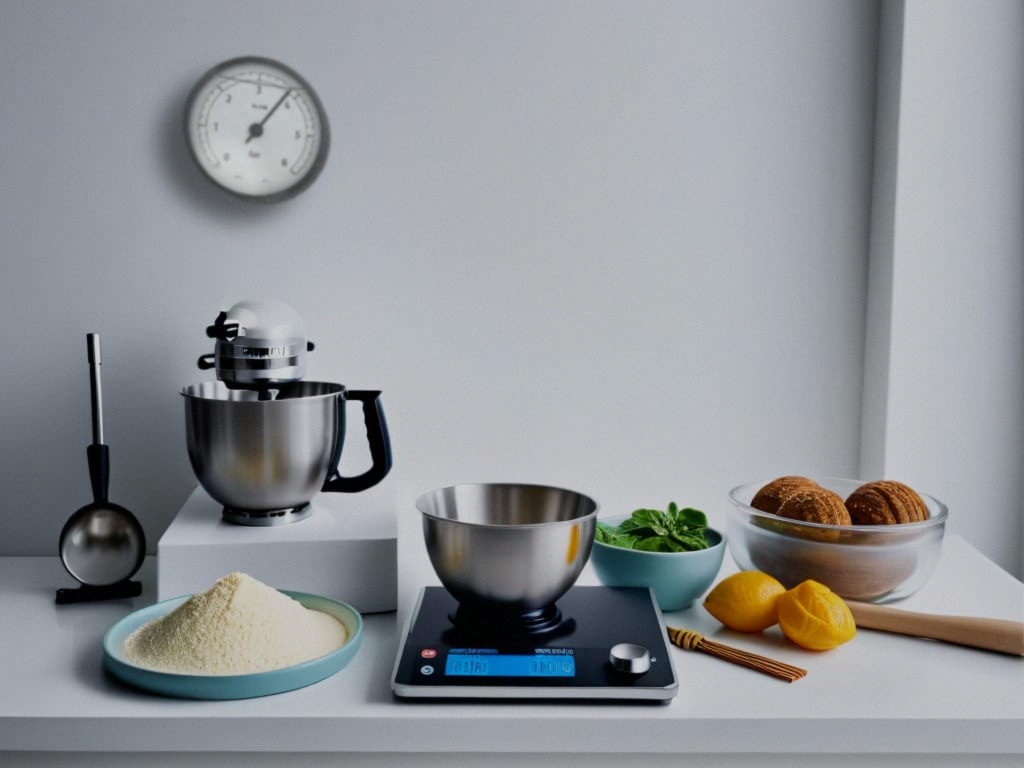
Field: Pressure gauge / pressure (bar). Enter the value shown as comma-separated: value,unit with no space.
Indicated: 3.8,bar
